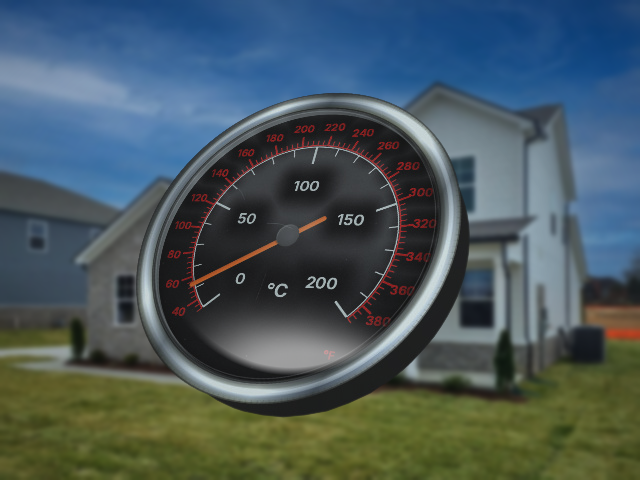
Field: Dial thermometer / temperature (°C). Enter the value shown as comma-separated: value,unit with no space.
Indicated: 10,°C
